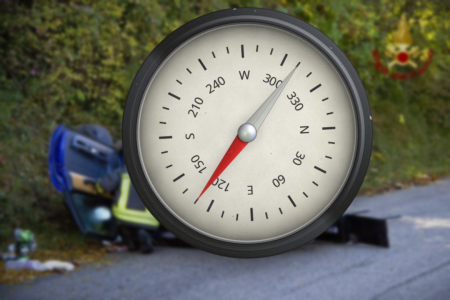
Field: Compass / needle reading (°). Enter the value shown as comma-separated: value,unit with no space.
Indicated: 130,°
